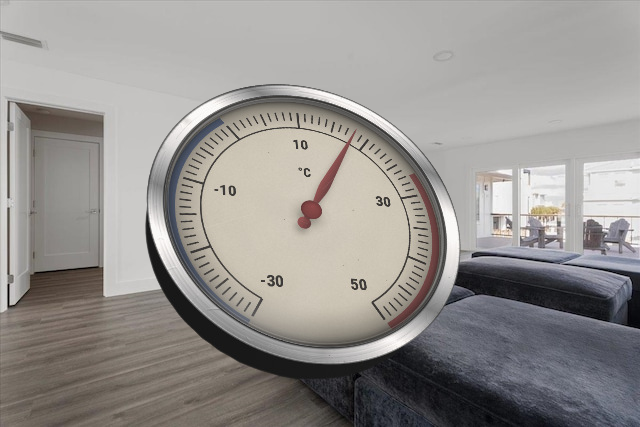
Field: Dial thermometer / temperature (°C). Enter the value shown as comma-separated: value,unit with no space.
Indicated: 18,°C
